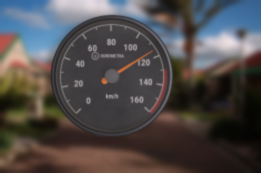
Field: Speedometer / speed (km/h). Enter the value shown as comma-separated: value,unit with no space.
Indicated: 115,km/h
